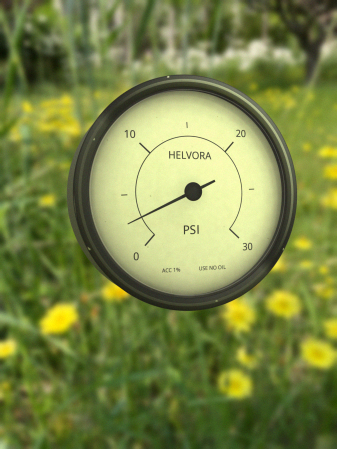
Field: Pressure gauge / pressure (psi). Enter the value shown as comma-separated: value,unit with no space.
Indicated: 2.5,psi
